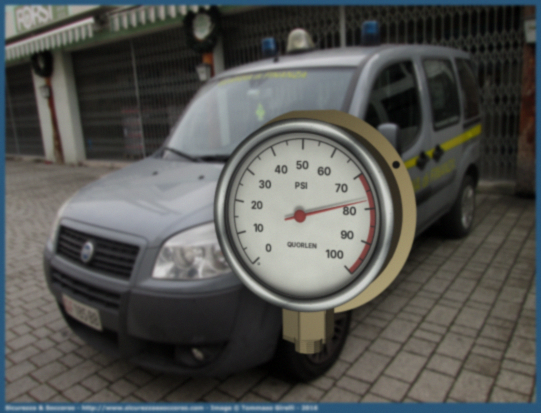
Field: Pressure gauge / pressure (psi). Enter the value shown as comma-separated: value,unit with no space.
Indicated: 77.5,psi
